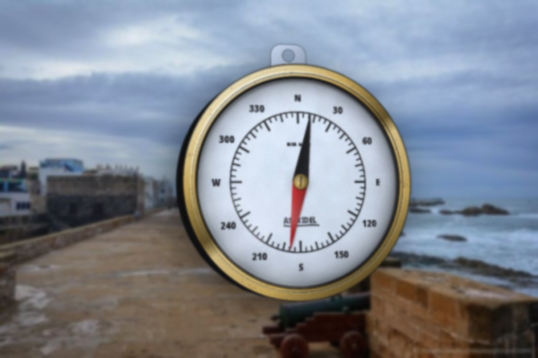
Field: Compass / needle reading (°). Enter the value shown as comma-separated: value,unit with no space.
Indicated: 190,°
